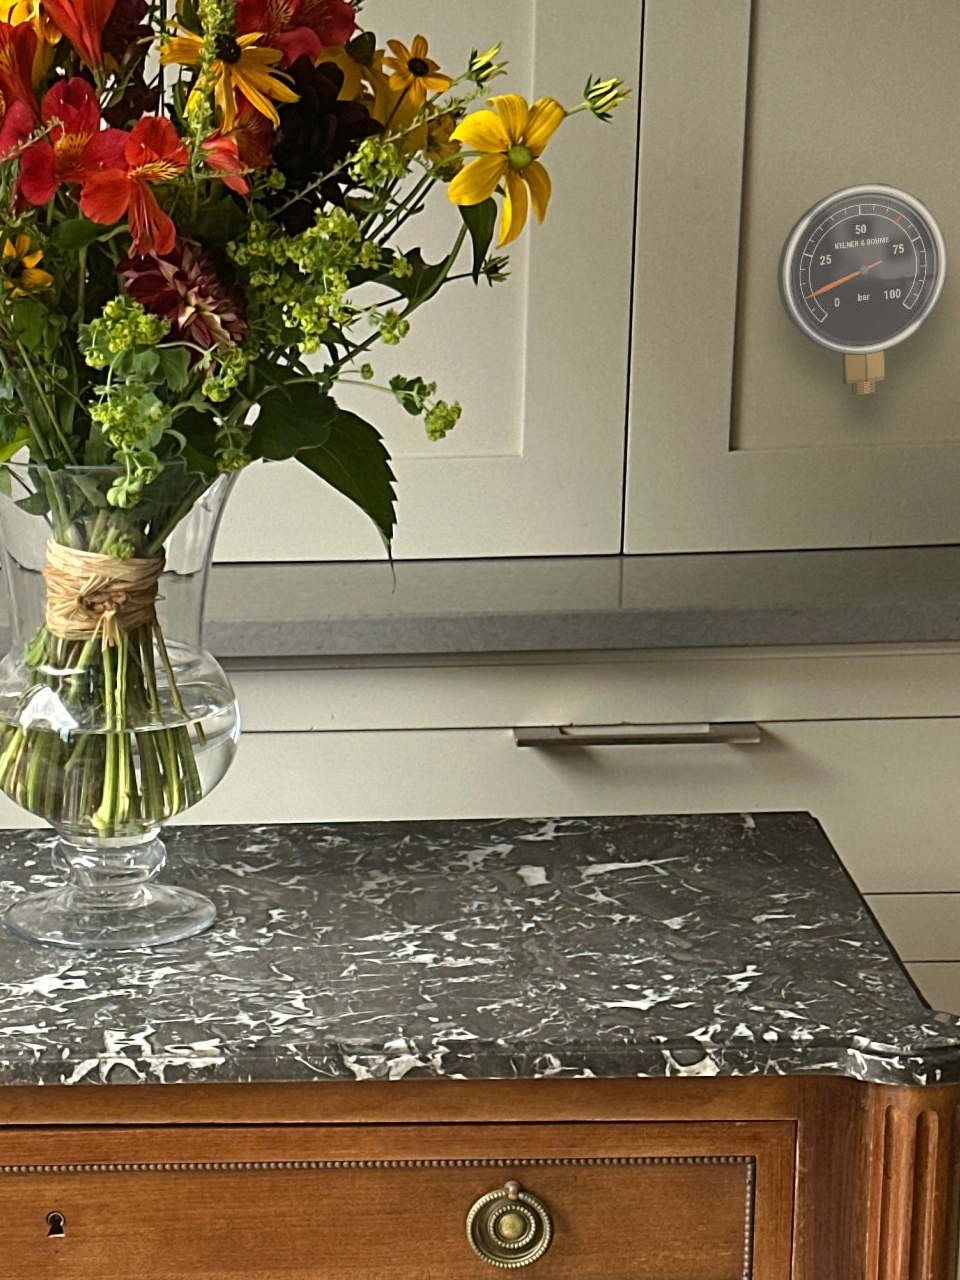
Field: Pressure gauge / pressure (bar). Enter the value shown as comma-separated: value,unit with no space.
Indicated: 10,bar
